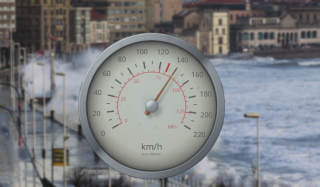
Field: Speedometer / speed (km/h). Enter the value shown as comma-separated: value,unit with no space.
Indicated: 140,km/h
